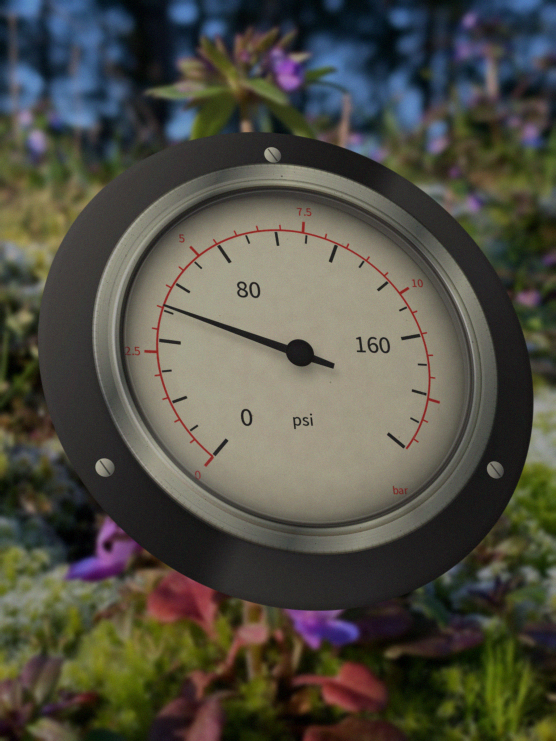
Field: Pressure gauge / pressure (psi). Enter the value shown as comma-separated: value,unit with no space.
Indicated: 50,psi
